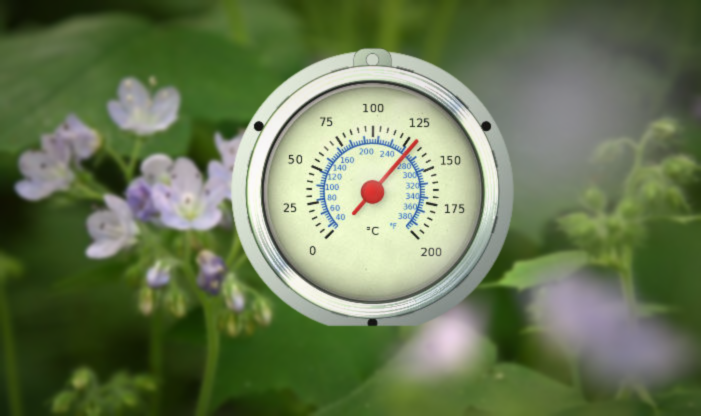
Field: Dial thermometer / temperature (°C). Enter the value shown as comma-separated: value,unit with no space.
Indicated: 130,°C
